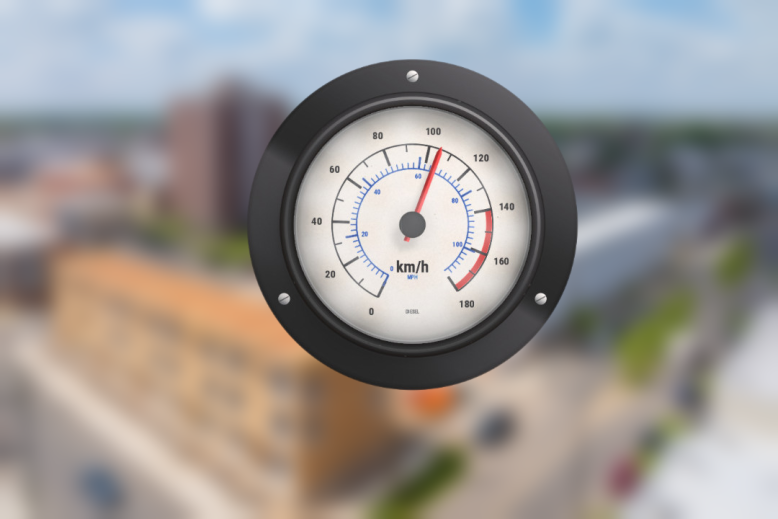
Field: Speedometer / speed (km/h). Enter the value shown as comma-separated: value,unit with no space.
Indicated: 105,km/h
